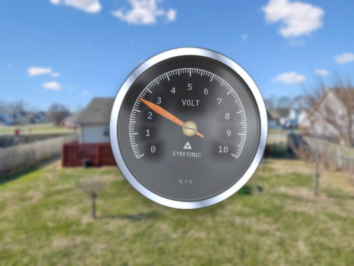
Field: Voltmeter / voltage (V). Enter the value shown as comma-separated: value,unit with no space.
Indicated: 2.5,V
